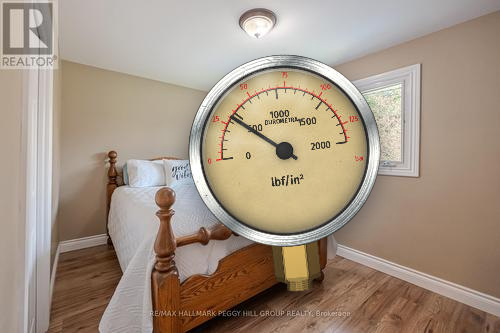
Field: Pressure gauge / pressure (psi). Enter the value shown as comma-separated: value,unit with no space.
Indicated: 450,psi
